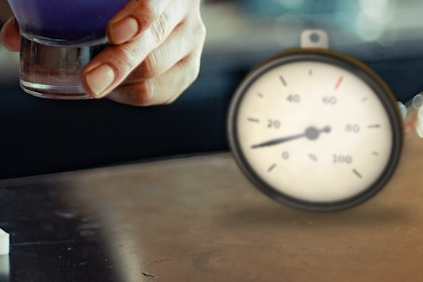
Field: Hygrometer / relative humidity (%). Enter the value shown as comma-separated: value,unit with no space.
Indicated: 10,%
